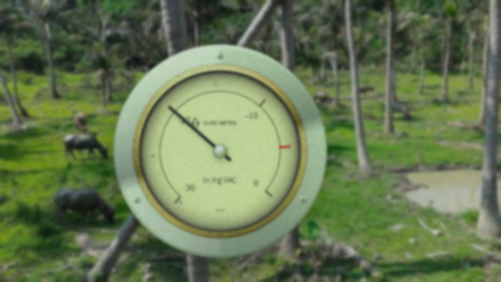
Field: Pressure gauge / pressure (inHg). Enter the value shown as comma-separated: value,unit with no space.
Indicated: -20,inHg
